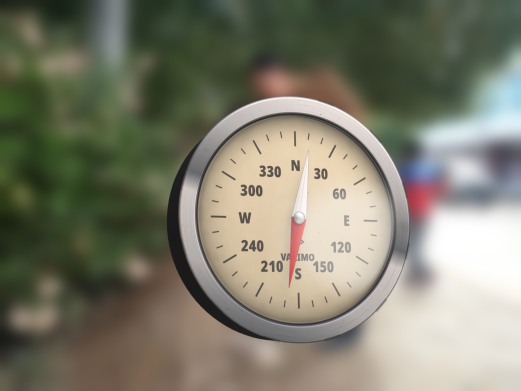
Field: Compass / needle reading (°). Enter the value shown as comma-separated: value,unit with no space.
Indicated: 190,°
